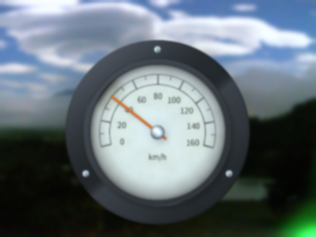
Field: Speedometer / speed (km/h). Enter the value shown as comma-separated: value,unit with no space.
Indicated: 40,km/h
